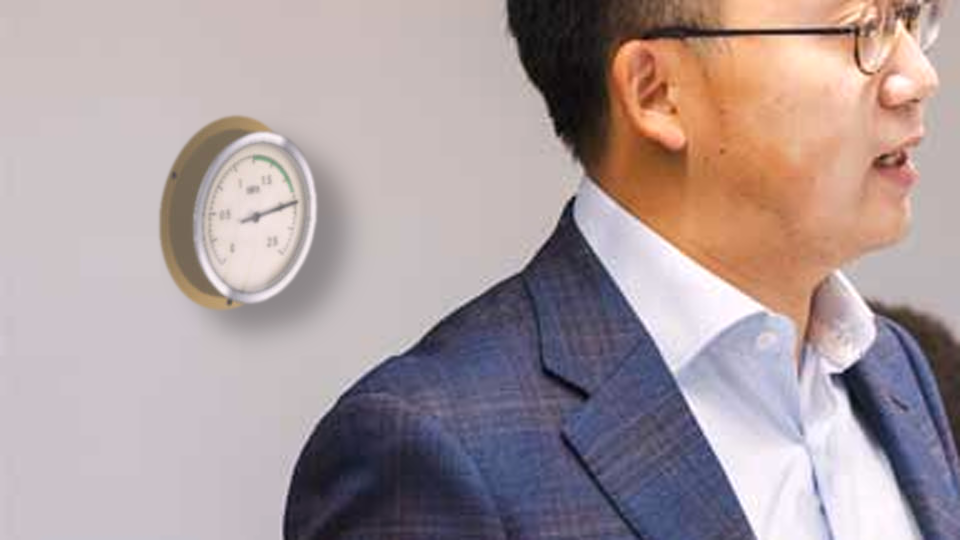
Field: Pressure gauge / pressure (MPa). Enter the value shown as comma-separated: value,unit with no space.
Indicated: 2,MPa
